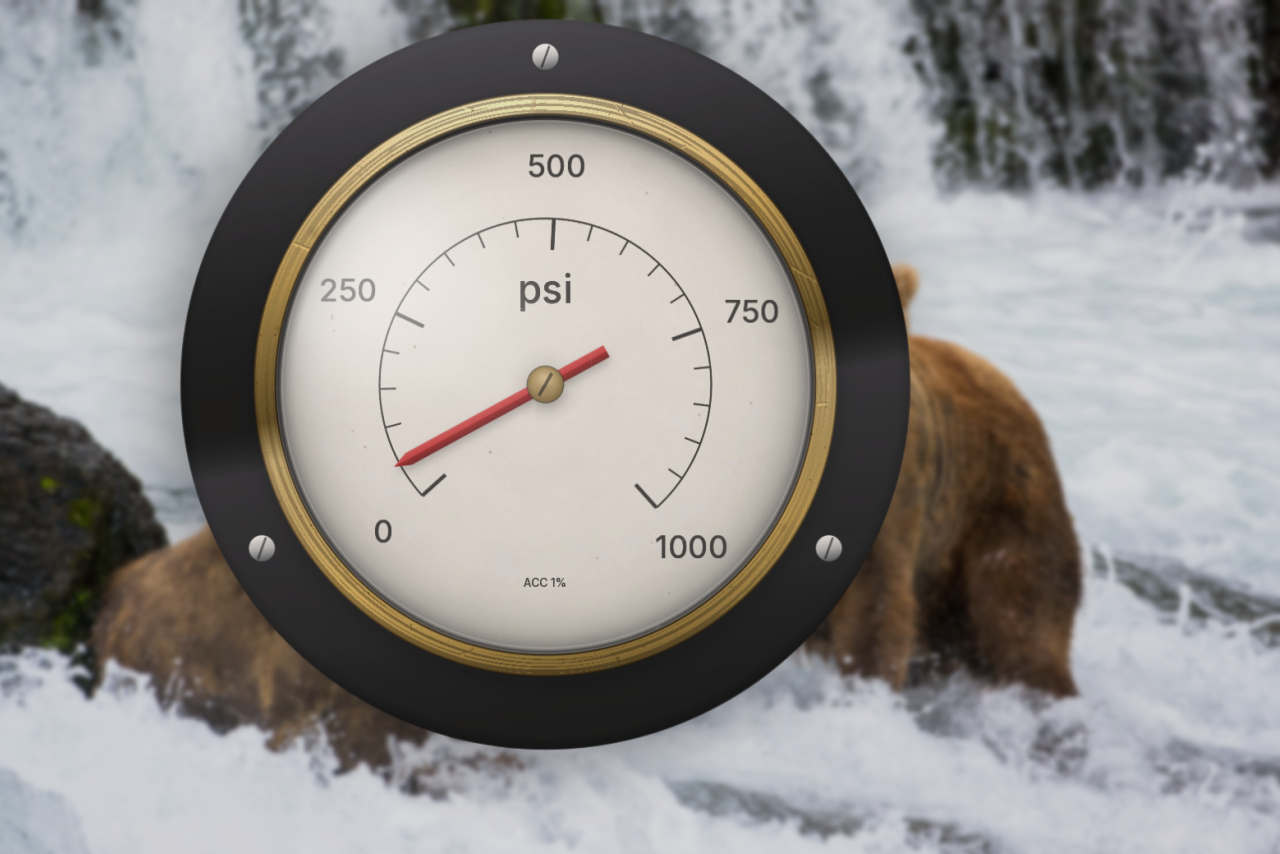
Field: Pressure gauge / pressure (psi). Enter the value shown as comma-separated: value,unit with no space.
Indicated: 50,psi
